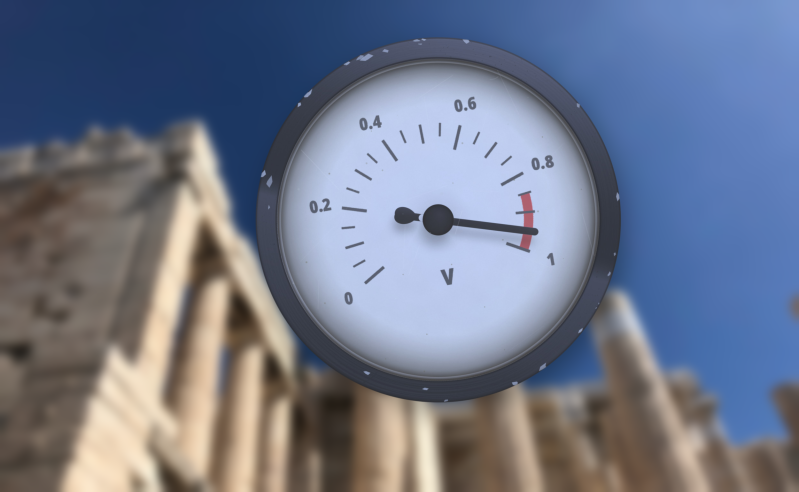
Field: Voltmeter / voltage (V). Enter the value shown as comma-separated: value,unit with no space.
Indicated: 0.95,V
